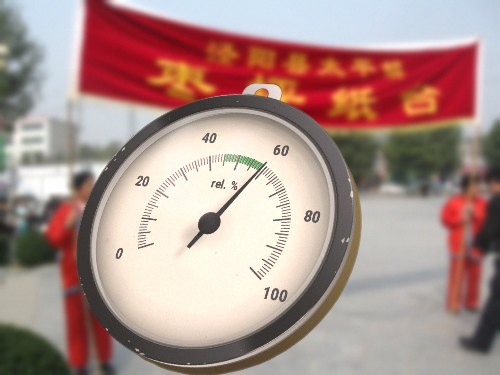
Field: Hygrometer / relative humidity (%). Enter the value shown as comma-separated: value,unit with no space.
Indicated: 60,%
